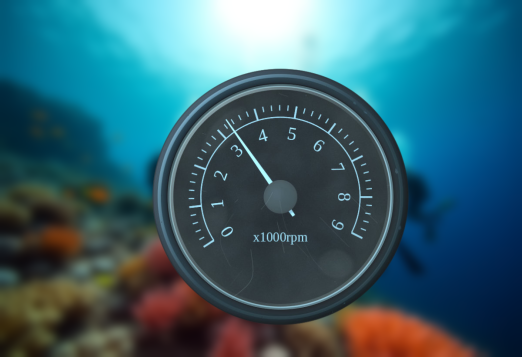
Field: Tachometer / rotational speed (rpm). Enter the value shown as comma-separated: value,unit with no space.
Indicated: 3300,rpm
